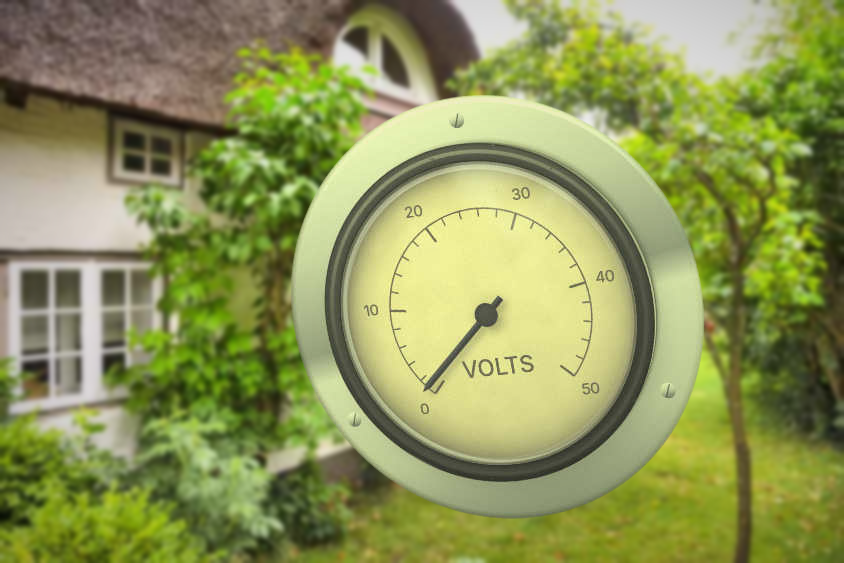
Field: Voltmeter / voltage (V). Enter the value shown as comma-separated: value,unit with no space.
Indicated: 1,V
